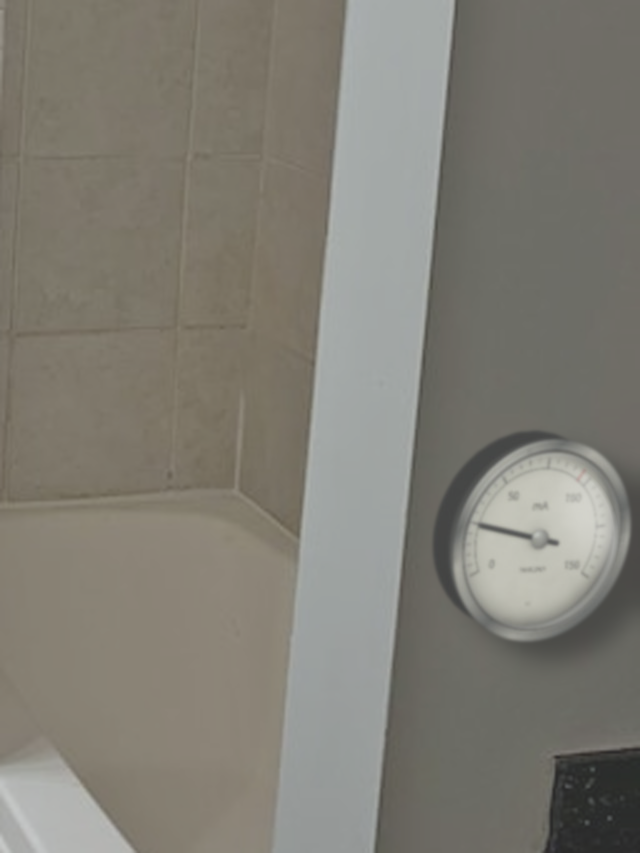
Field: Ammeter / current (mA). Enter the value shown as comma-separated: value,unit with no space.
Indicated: 25,mA
